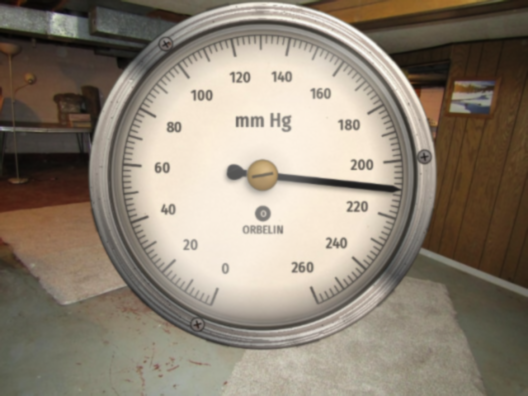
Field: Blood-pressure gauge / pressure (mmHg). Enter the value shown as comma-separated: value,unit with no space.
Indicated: 210,mmHg
